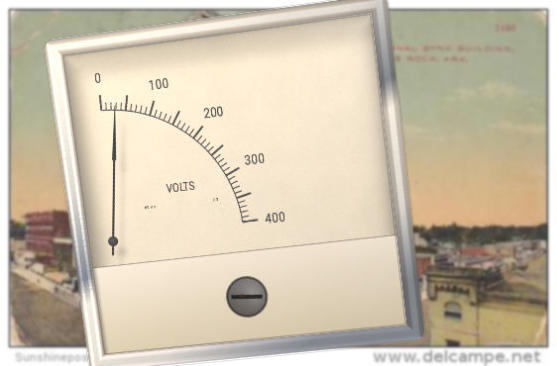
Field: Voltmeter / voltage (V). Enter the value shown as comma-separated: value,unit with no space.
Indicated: 30,V
